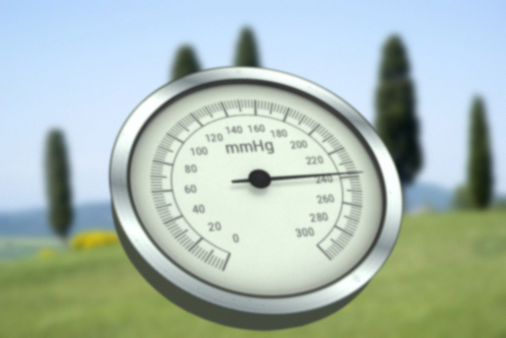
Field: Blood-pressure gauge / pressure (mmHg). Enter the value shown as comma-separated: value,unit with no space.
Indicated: 240,mmHg
